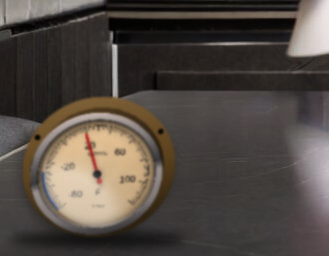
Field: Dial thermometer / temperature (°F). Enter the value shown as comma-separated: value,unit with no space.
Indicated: 20,°F
